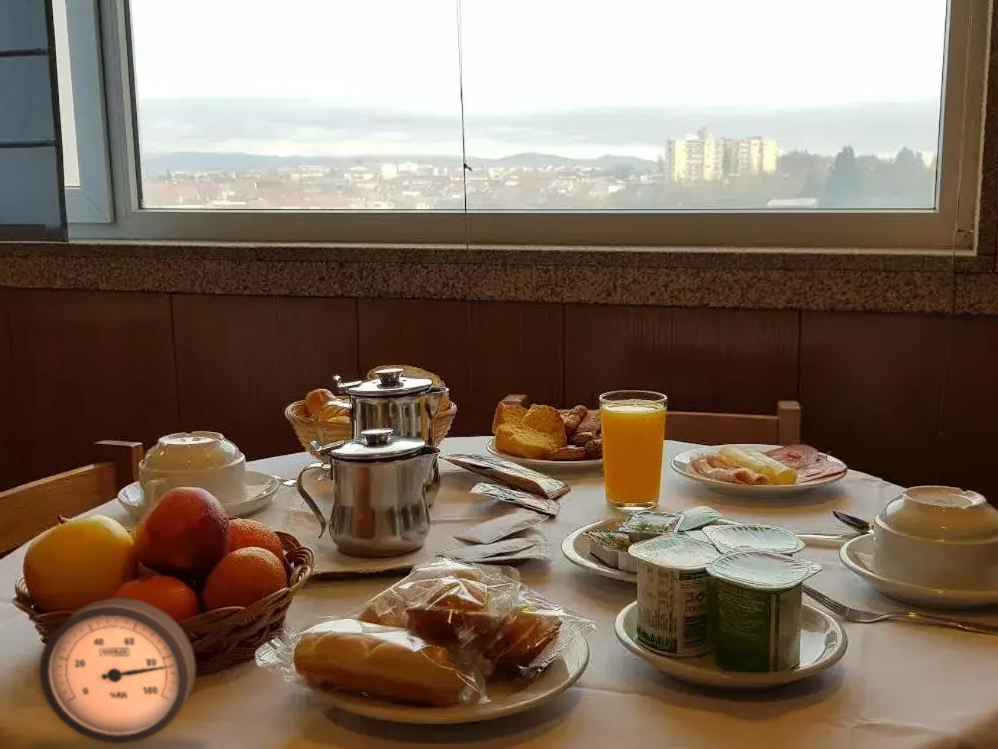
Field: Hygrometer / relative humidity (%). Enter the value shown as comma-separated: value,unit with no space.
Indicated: 84,%
